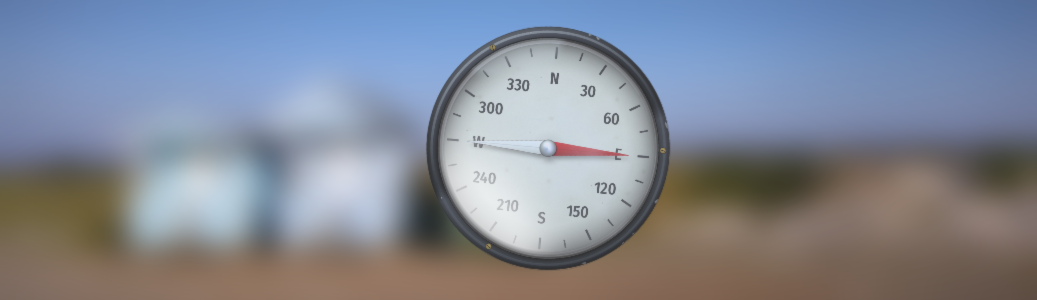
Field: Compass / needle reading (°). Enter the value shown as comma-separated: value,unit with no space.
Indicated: 90,°
